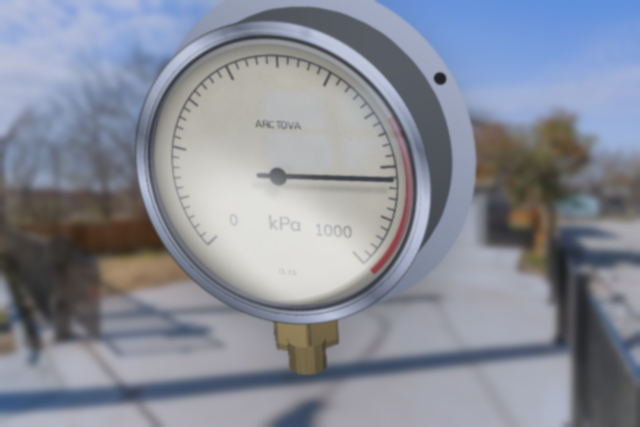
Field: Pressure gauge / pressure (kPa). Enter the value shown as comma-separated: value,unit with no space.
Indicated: 820,kPa
